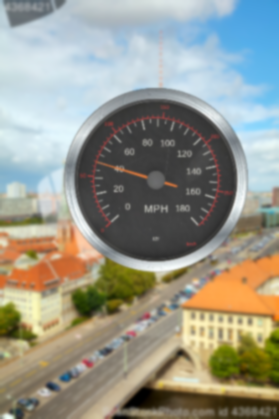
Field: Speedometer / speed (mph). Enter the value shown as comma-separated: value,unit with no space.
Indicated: 40,mph
